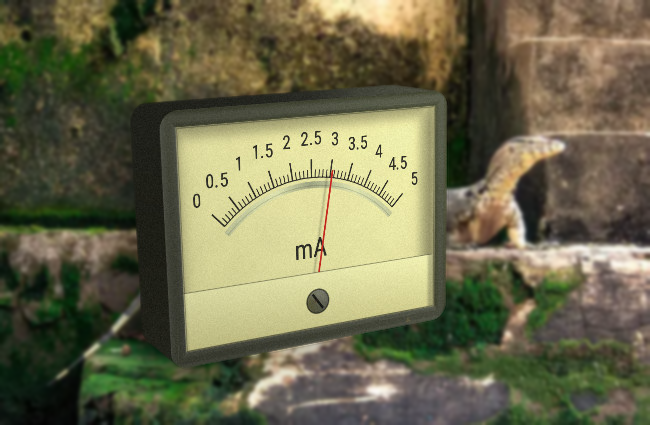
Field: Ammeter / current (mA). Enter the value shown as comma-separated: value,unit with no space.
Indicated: 3,mA
